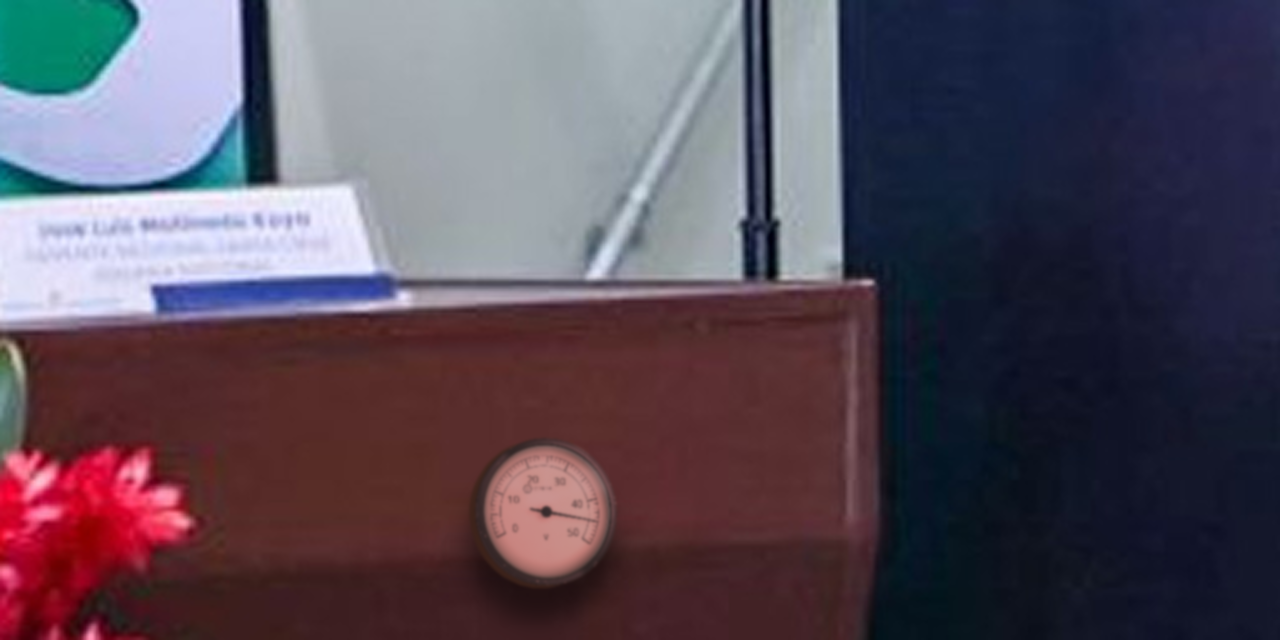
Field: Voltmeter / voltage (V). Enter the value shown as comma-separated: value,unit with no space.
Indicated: 45,V
